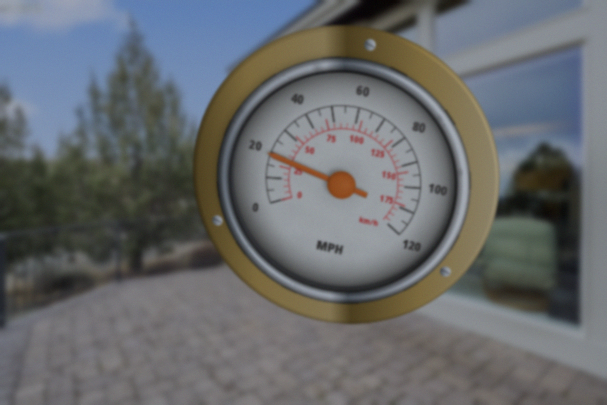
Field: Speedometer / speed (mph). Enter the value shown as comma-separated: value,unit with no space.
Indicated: 20,mph
